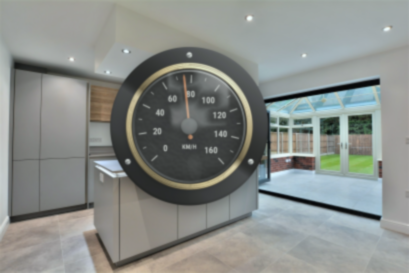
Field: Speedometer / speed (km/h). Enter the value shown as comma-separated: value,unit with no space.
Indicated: 75,km/h
